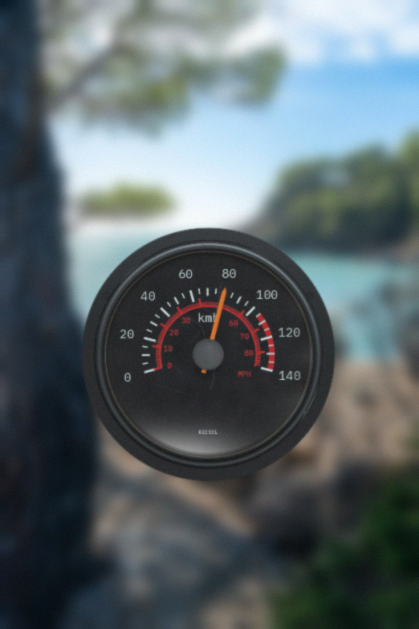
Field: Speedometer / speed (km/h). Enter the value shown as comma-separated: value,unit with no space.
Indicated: 80,km/h
